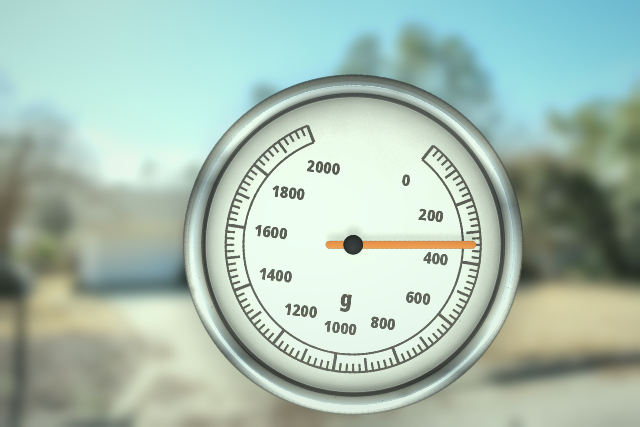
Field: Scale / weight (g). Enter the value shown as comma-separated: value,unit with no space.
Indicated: 340,g
